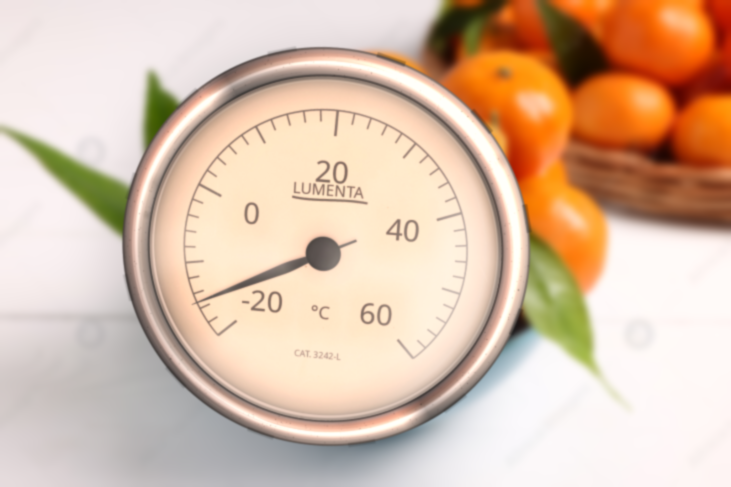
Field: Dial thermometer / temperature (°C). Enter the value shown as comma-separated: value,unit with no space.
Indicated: -15,°C
